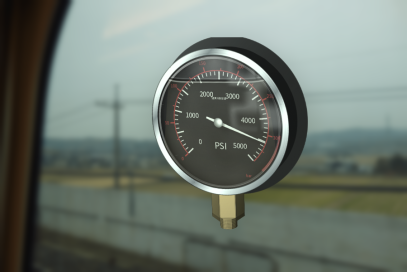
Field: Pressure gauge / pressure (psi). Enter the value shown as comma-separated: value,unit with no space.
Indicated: 4500,psi
